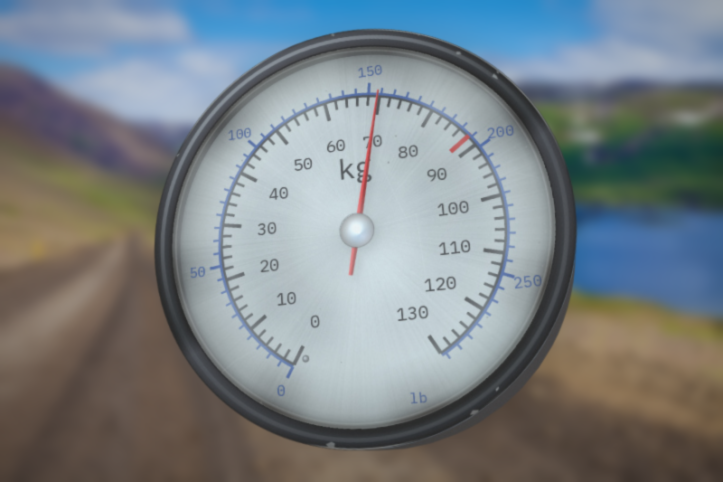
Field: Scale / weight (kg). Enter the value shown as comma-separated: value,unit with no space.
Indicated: 70,kg
